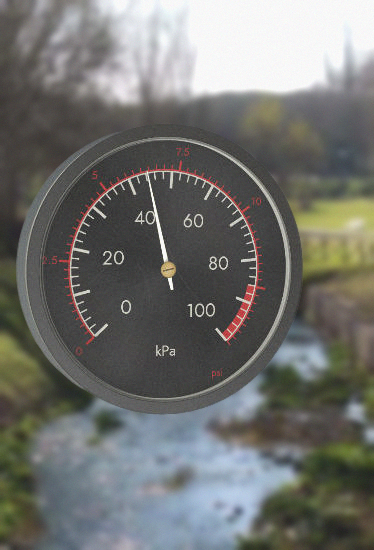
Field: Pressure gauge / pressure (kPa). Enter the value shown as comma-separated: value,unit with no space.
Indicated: 44,kPa
